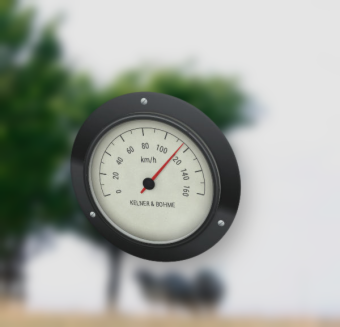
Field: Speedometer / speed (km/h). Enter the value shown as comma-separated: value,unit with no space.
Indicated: 115,km/h
